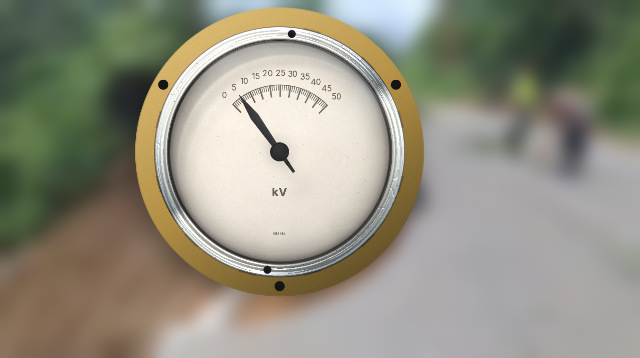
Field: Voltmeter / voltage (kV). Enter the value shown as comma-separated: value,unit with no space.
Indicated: 5,kV
